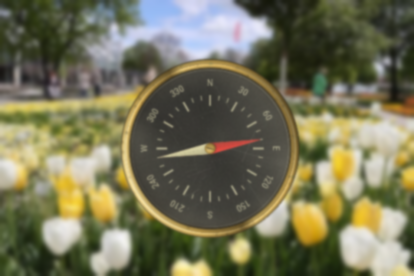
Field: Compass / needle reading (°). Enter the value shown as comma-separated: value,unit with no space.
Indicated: 80,°
